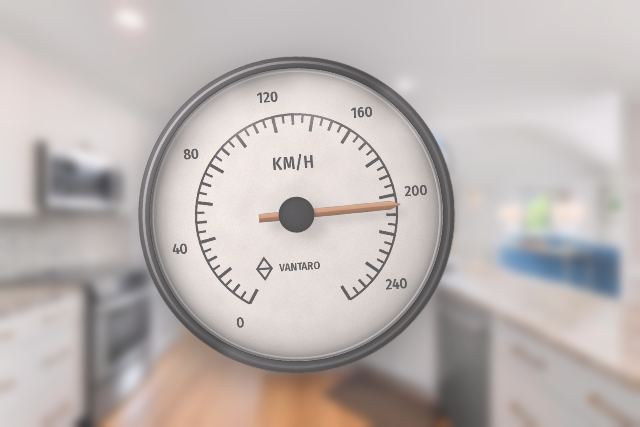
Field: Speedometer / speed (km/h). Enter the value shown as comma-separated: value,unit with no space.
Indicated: 205,km/h
